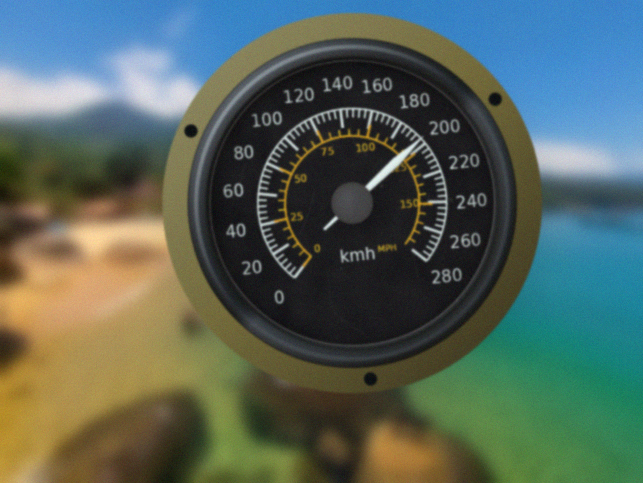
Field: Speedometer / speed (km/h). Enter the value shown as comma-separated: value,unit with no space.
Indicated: 196,km/h
